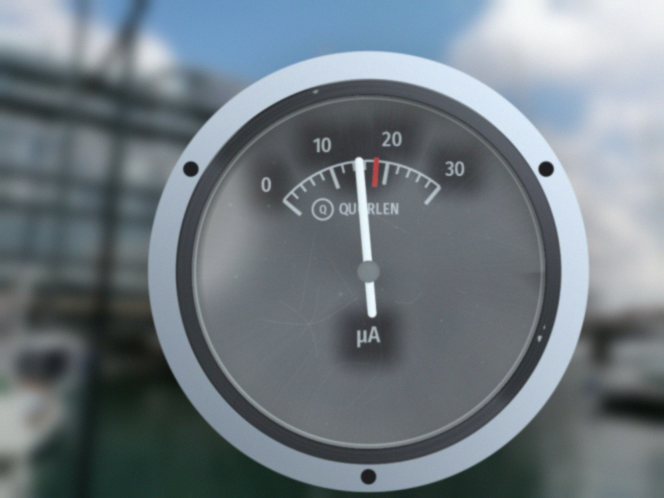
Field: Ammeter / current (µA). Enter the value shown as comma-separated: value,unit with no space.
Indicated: 15,µA
